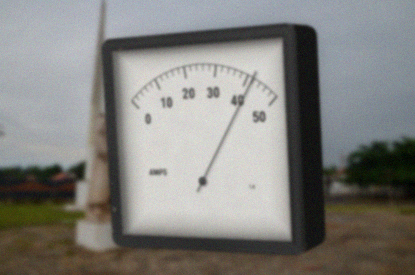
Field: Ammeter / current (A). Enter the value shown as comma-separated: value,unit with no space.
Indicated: 42,A
